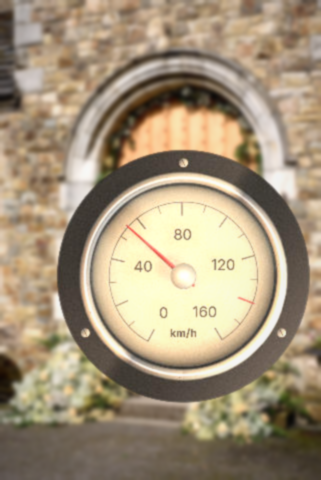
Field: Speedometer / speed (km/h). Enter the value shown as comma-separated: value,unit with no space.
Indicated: 55,km/h
